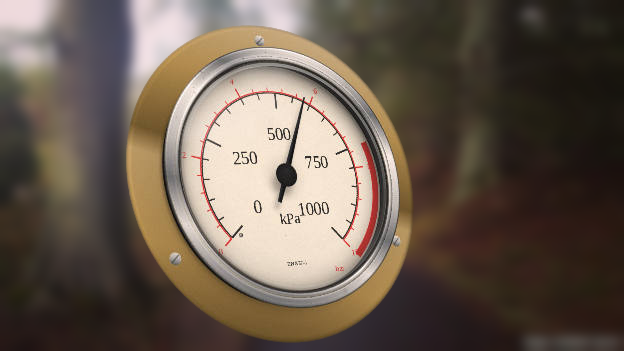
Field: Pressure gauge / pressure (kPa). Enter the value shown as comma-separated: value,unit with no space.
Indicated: 575,kPa
